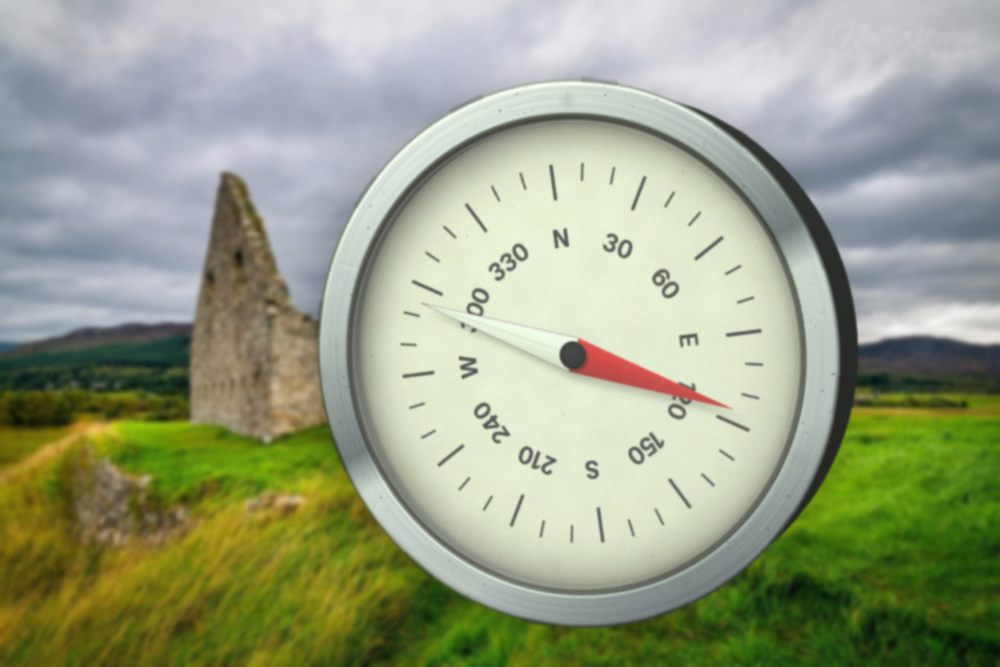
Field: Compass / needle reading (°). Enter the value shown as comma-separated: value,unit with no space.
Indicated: 115,°
